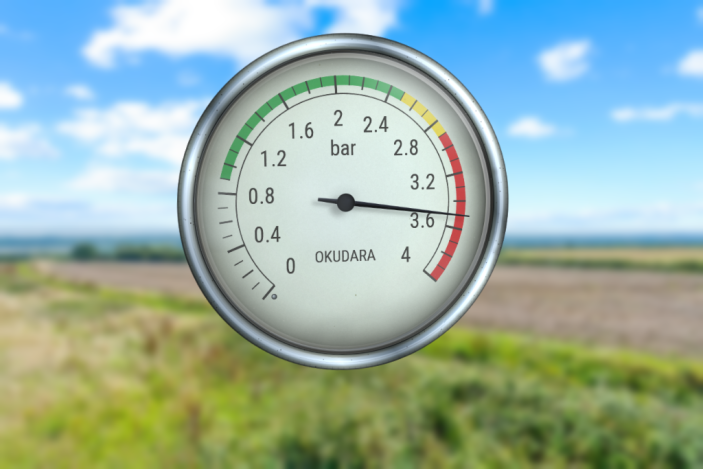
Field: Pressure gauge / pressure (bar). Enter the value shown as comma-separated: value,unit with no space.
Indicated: 3.5,bar
